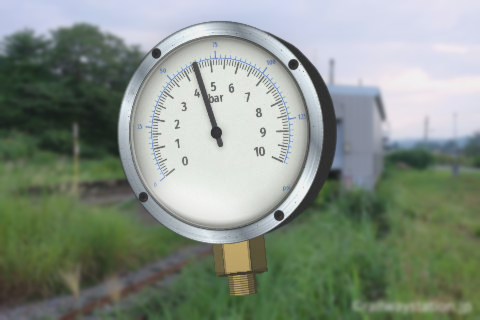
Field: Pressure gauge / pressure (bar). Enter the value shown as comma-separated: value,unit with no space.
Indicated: 4.5,bar
